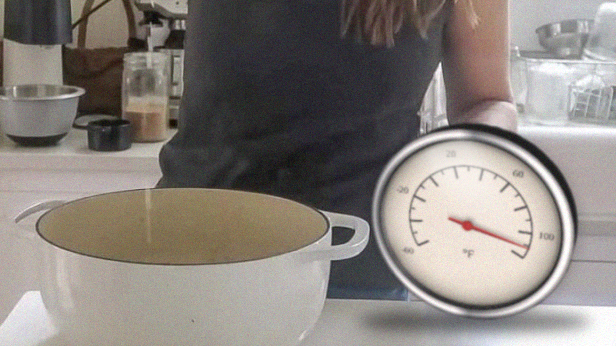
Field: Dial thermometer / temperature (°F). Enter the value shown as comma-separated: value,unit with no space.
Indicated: 110,°F
